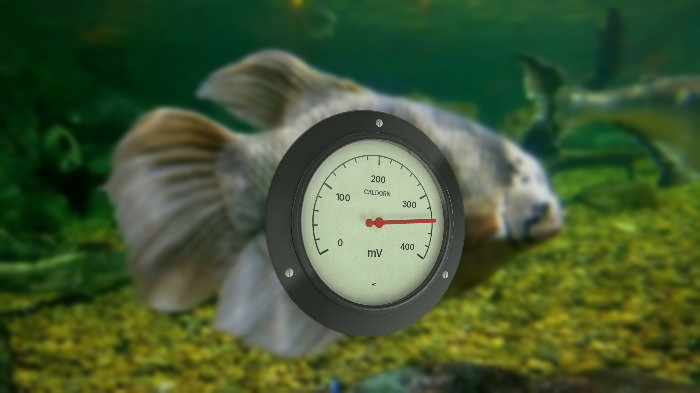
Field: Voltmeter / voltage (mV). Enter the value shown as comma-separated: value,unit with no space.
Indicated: 340,mV
